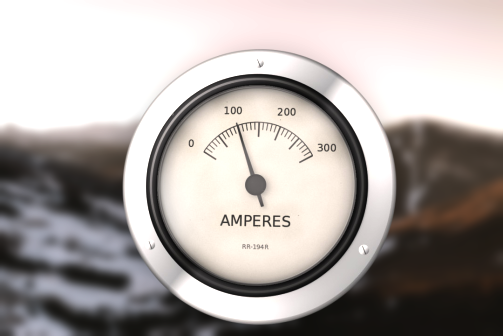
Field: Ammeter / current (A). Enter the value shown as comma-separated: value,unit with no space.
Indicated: 100,A
